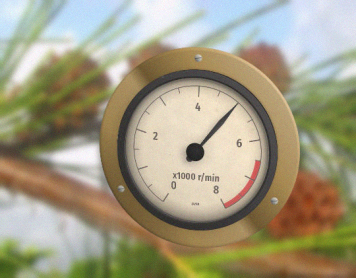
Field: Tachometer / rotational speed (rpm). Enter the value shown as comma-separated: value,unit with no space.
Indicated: 5000,rpm
